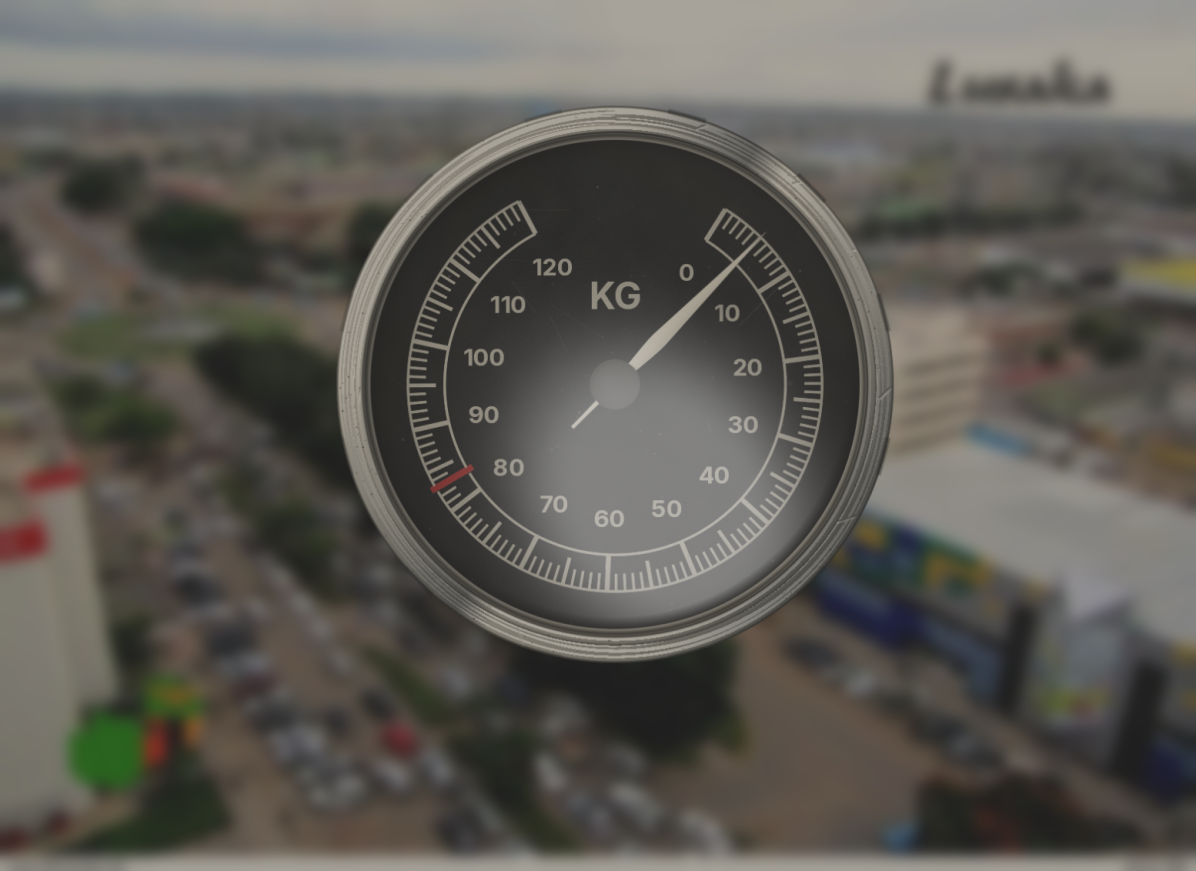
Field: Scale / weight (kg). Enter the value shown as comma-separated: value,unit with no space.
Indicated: 5,kg
